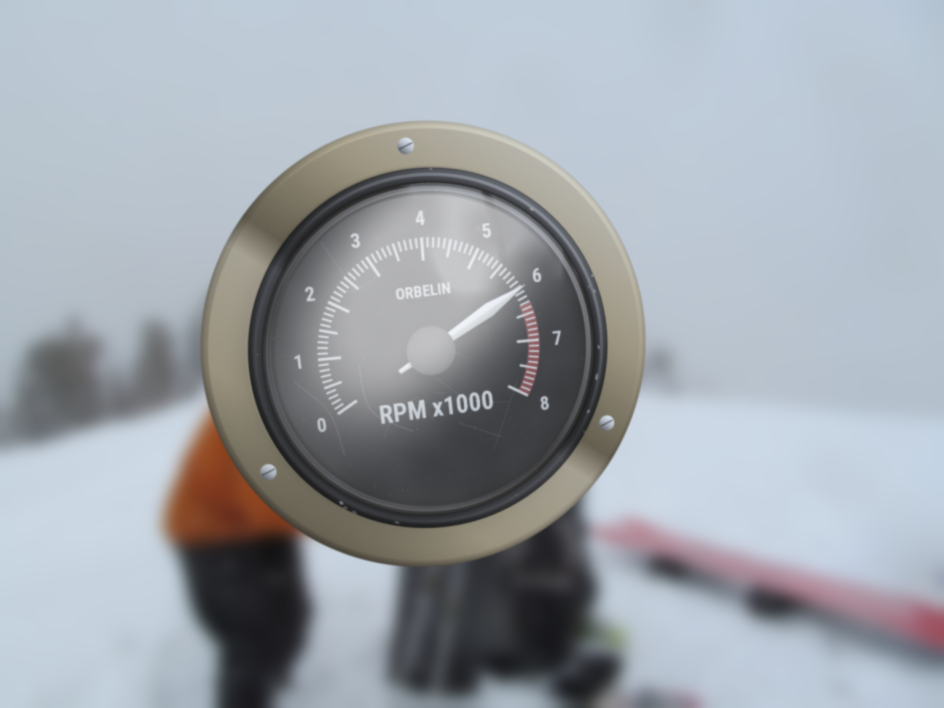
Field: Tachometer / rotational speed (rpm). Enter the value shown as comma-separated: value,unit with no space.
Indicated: 6000,rpm
